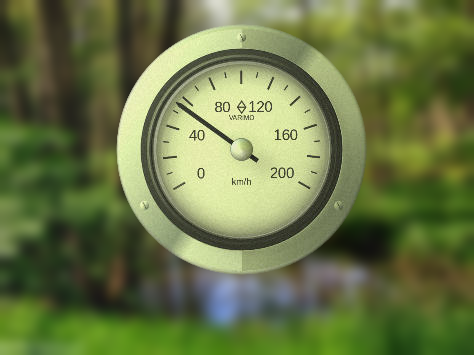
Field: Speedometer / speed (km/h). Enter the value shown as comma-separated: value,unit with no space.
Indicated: 55,km/h
